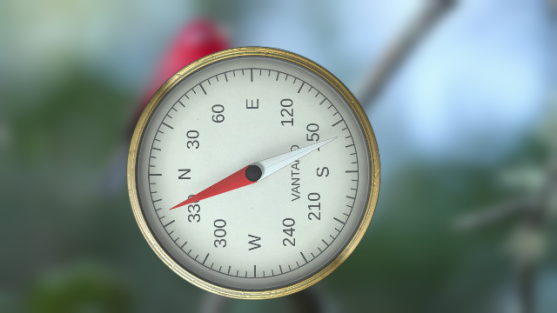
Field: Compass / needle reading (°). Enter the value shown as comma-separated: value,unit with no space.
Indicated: 337.5,°
